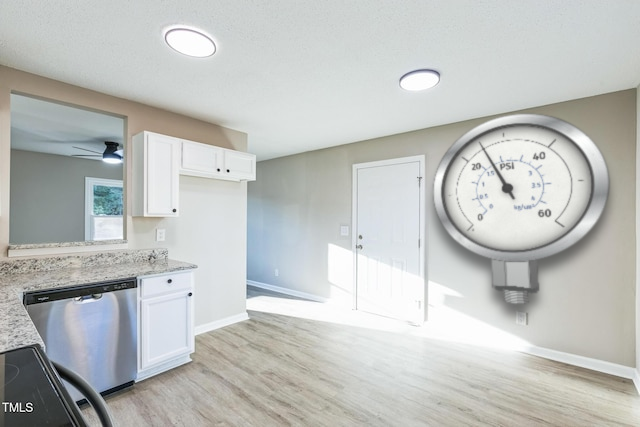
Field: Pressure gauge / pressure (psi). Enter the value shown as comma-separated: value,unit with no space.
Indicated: 25,psi
